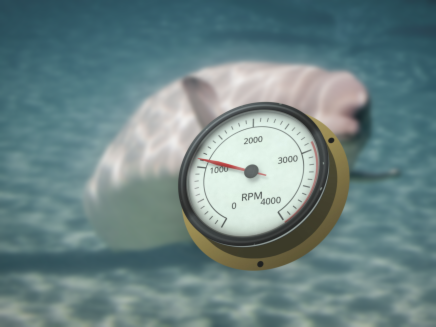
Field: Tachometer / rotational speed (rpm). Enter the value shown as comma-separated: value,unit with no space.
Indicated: 1100,rpm
